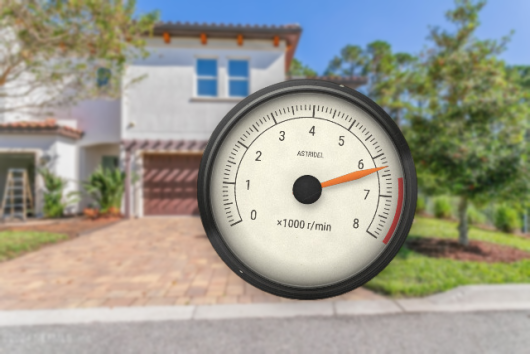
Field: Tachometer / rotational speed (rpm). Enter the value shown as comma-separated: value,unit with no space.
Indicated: 6300,rpm
